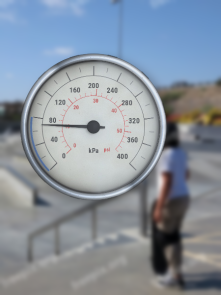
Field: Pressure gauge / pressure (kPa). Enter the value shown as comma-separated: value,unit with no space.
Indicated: 70,kPa
